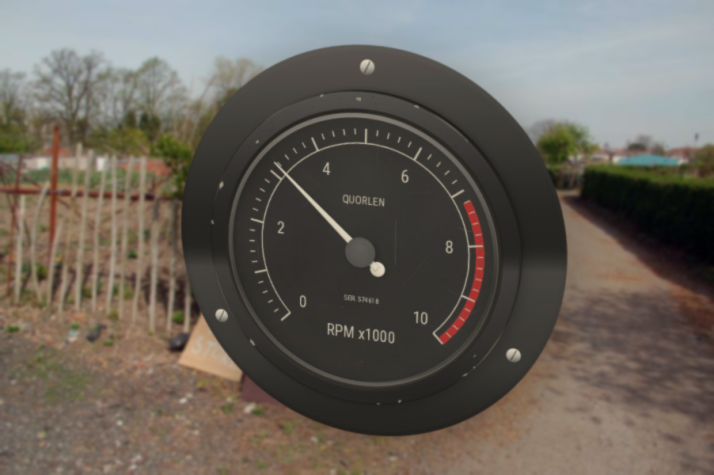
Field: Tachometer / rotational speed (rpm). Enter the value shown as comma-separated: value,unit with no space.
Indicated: 3200,rpm
